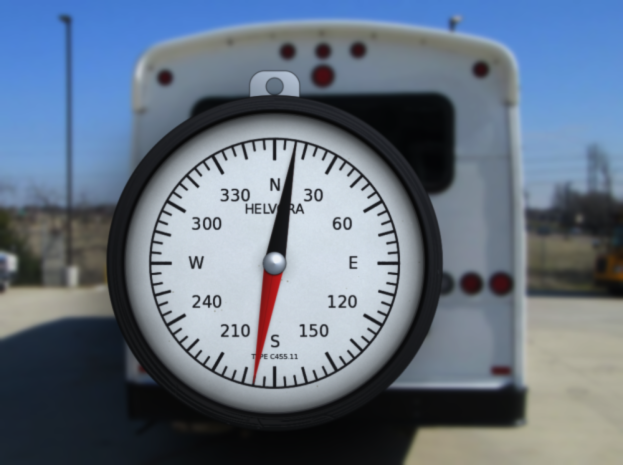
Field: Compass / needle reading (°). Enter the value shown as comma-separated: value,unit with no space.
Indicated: 190,°
